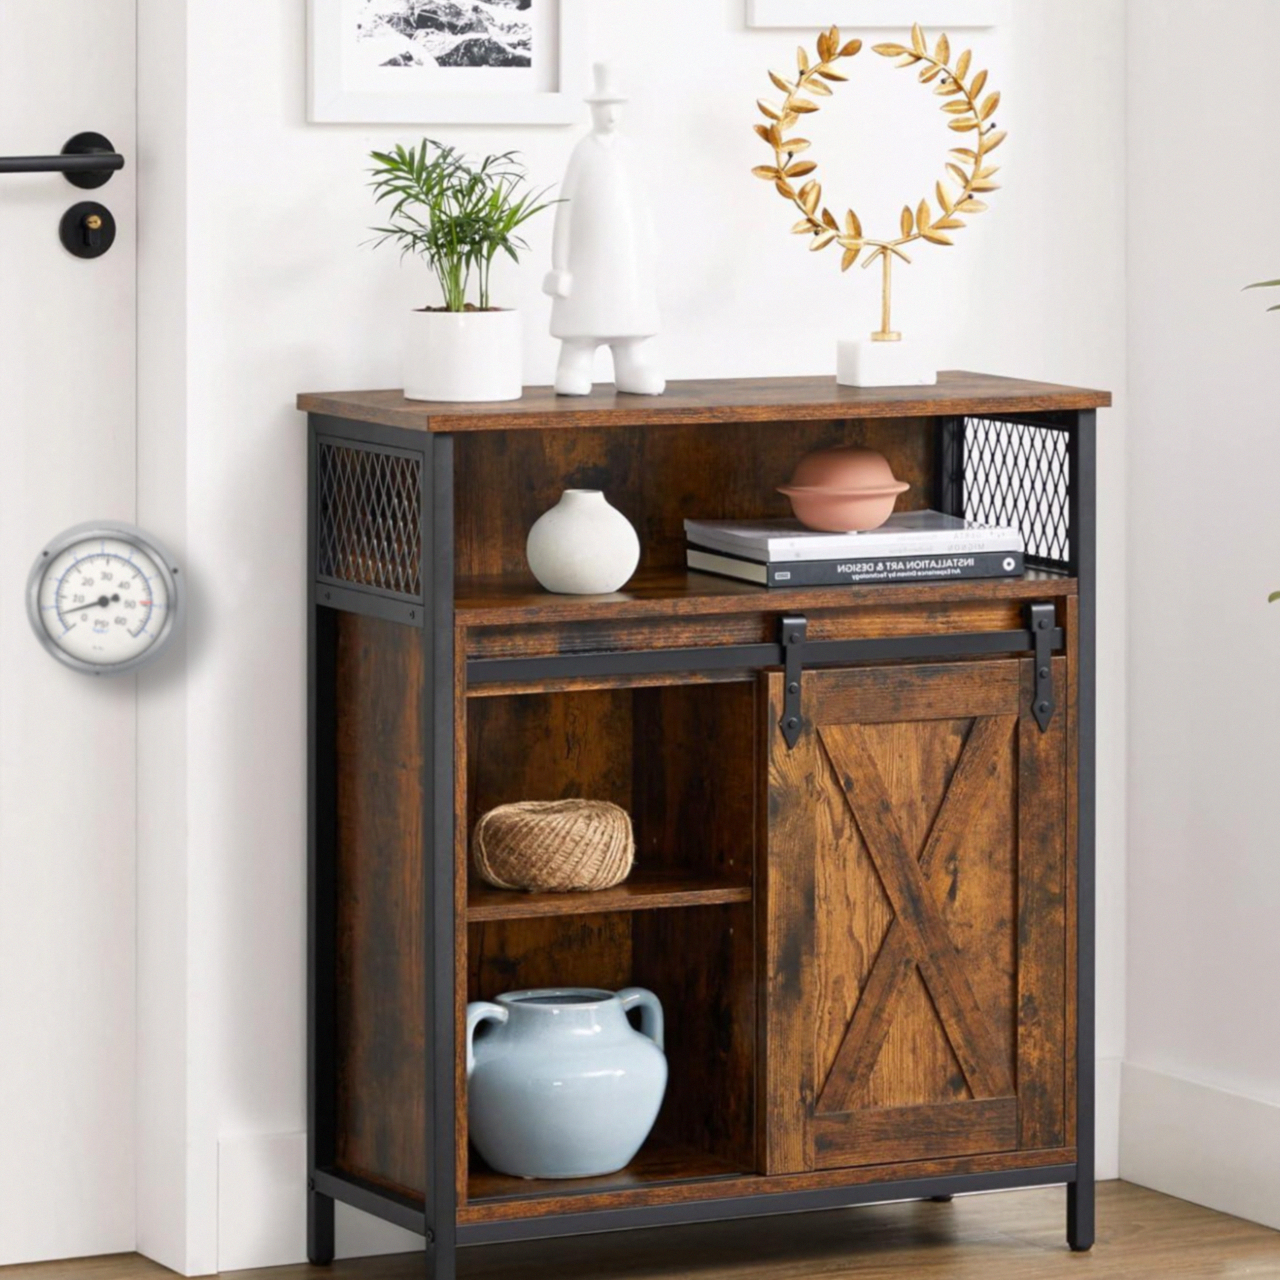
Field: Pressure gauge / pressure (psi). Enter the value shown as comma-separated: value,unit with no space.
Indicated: 5,psi
